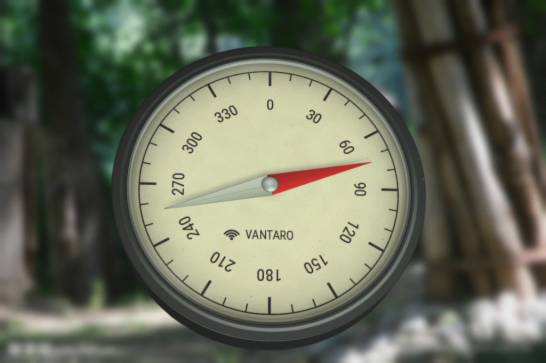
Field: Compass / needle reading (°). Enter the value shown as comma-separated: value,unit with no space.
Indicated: 75,°
